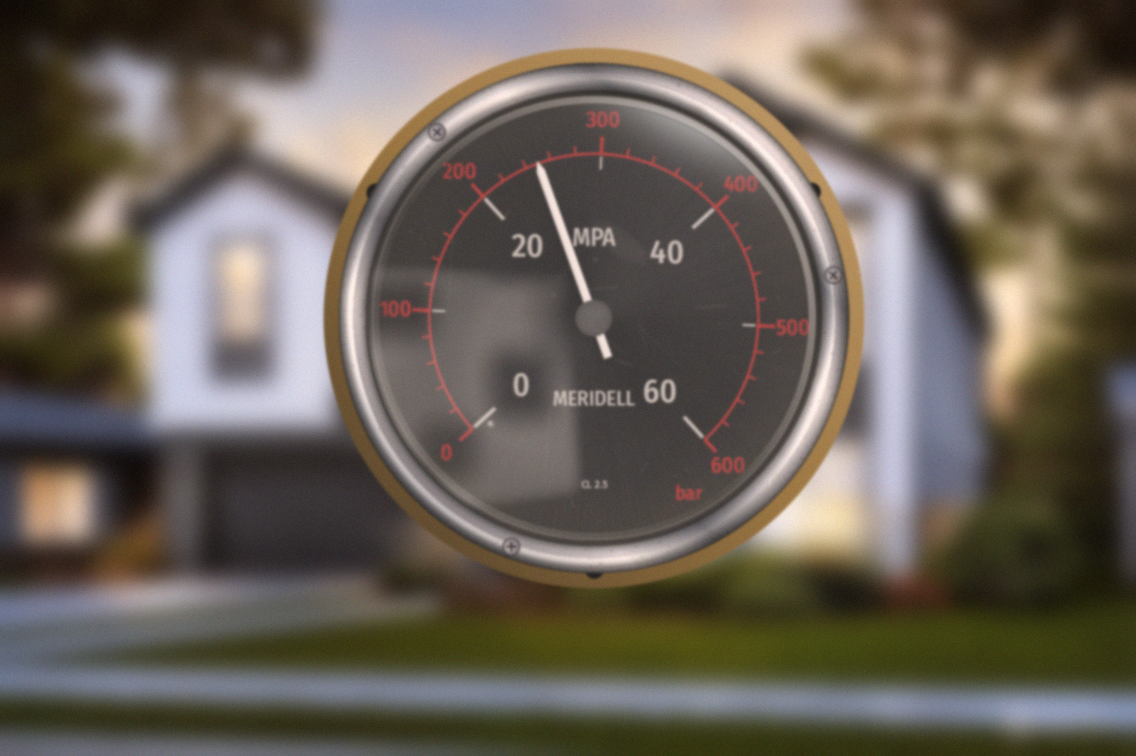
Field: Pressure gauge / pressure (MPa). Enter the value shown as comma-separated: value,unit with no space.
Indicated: 25,MPa
